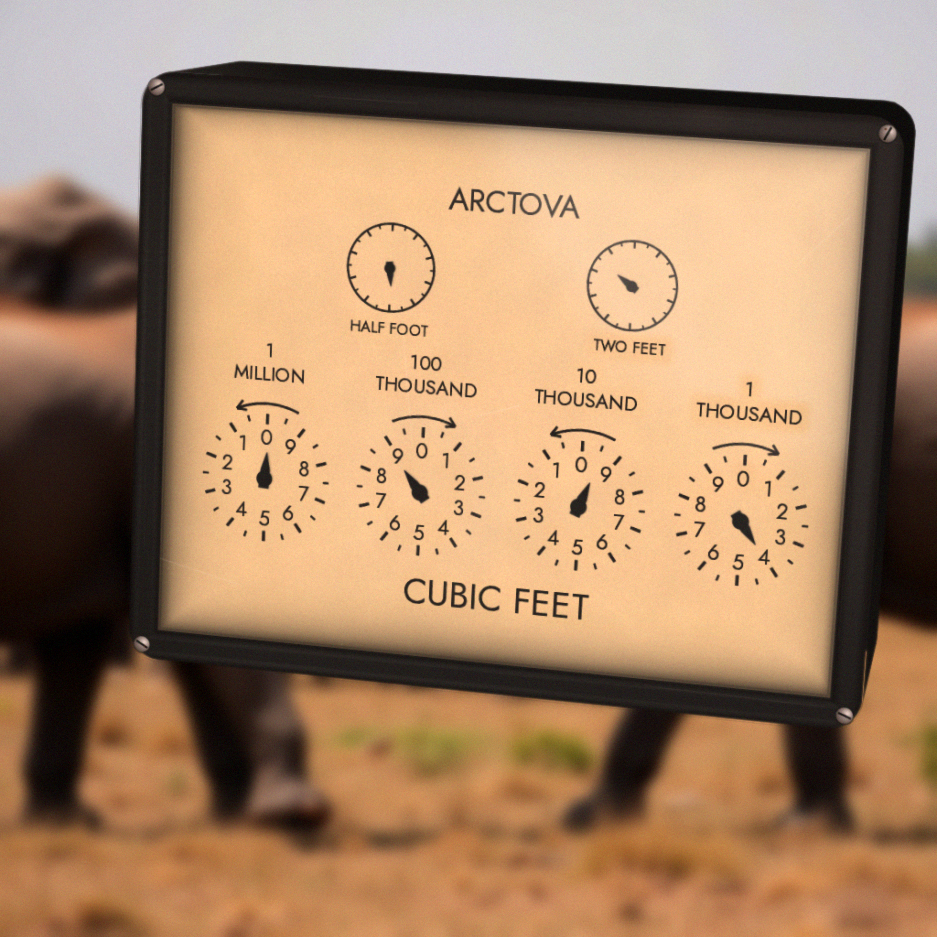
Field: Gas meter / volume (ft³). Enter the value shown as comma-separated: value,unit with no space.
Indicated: 989400,ft³
